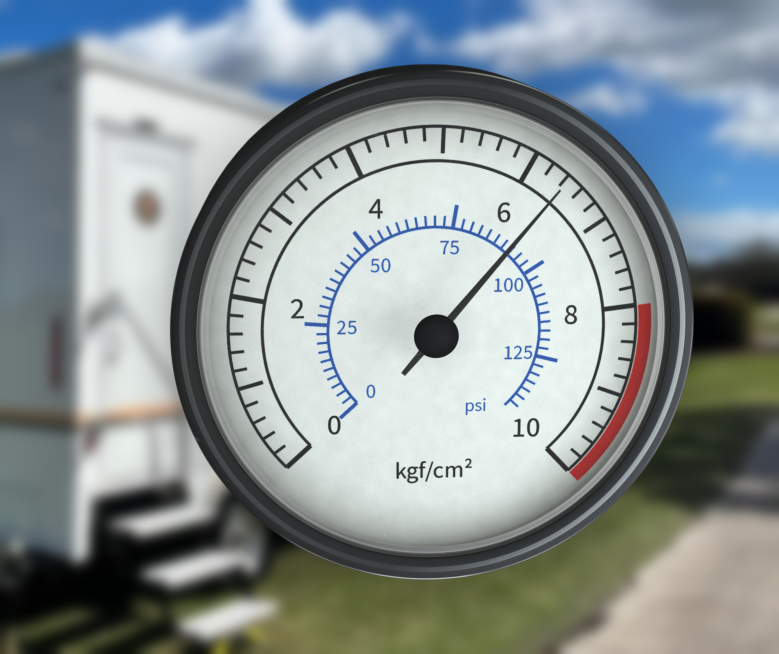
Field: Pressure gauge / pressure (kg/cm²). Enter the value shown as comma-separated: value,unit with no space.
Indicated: 6.4,kg/cm²
